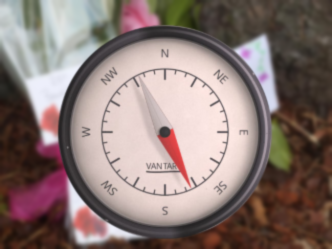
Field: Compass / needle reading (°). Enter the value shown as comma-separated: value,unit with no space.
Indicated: 155,°
